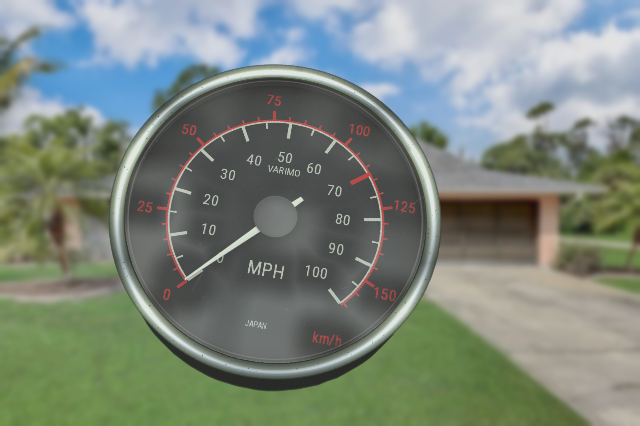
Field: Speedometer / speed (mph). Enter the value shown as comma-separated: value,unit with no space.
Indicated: 0,mph
